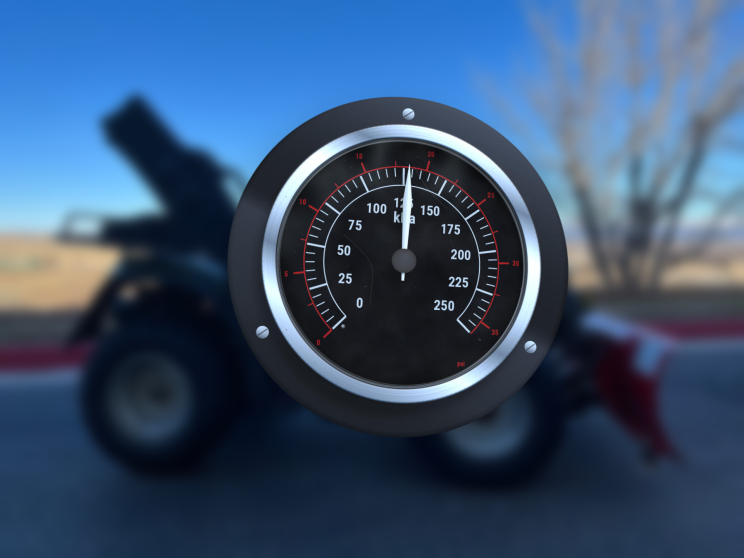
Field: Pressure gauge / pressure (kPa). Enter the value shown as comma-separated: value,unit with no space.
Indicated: 127.5,kPa
